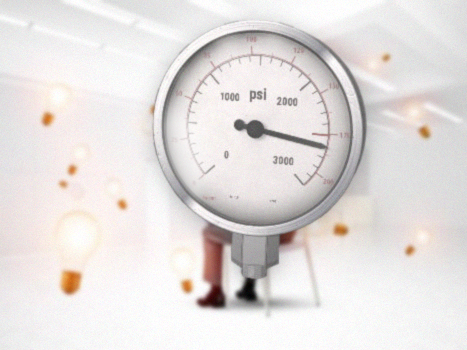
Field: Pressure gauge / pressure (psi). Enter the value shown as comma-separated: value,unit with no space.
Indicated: 2600,psi
